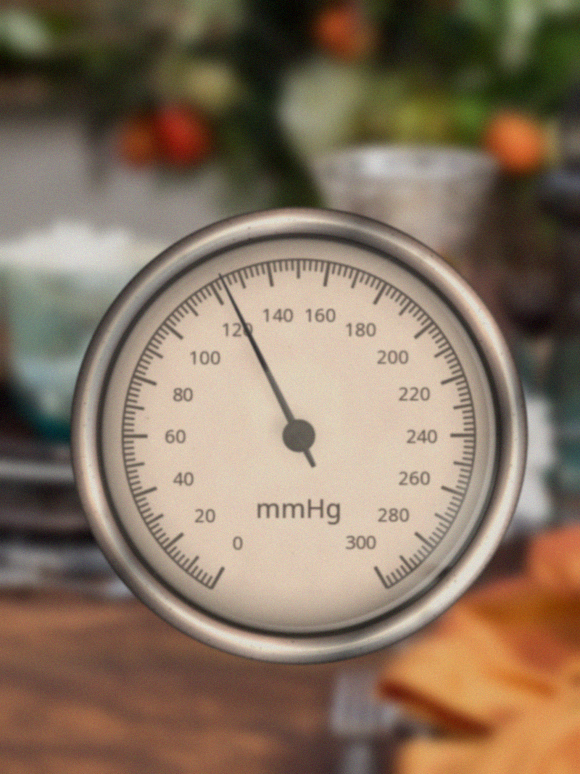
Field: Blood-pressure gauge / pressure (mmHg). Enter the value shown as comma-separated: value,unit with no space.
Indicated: 124,mmHg
